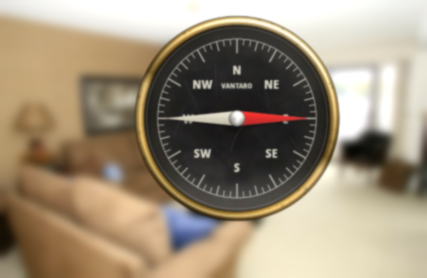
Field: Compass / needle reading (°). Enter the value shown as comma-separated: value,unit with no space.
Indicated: 90,°
